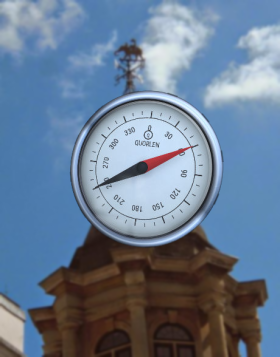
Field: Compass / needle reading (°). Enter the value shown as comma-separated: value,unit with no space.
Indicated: 60,°
